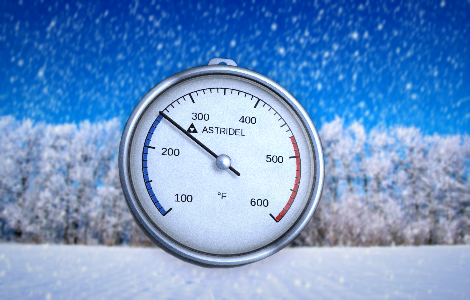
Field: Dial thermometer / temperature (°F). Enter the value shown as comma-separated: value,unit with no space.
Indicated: 250,°F
